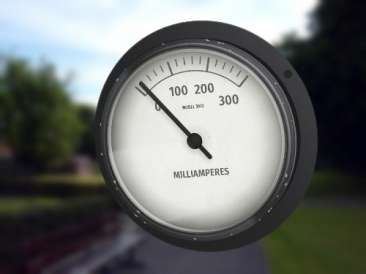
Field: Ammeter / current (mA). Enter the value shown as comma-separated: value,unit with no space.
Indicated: 20,mA
